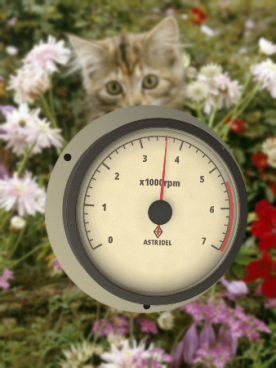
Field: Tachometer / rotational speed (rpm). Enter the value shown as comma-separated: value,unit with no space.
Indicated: 3600,rpm
